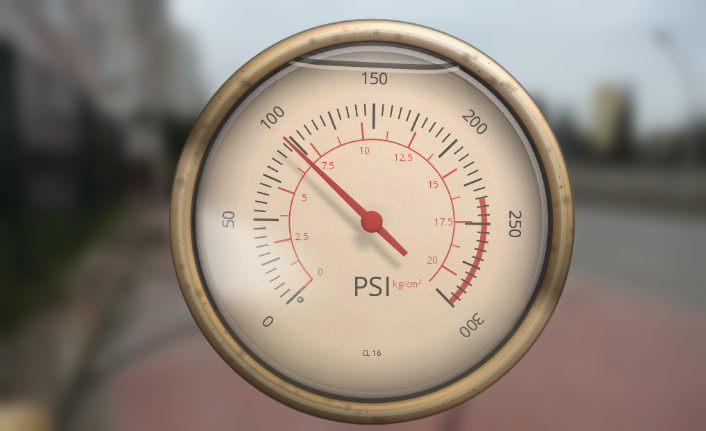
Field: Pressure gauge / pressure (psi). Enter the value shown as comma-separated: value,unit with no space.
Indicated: 97.5,psi
